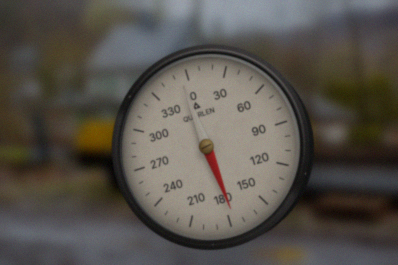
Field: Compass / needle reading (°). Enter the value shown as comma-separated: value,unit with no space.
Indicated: 175,°
